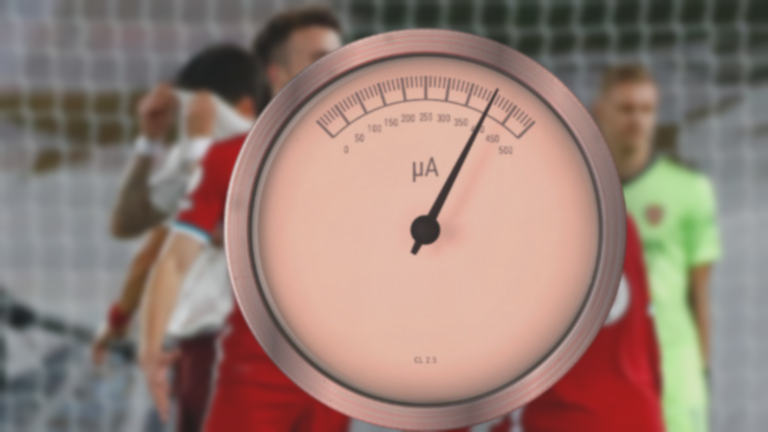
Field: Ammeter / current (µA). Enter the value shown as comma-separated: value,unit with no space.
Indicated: 400,µA
